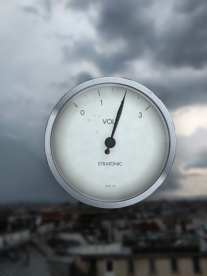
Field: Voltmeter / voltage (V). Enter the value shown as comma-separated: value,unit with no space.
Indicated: 2,V
